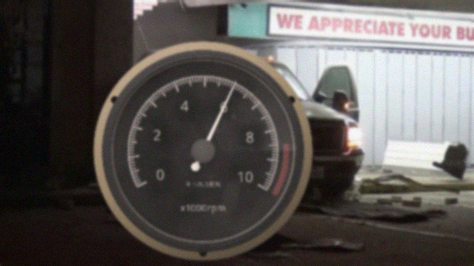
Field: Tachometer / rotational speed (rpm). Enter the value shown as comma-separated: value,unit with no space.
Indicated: 6000,rpm
